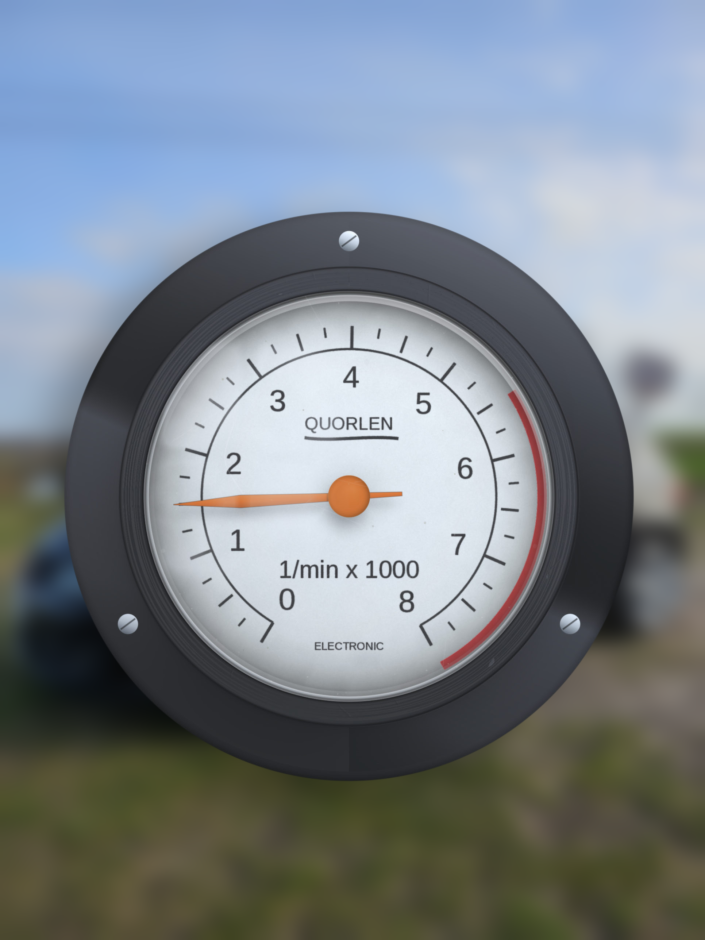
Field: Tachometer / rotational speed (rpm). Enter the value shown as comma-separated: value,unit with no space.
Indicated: 1500,rpm
